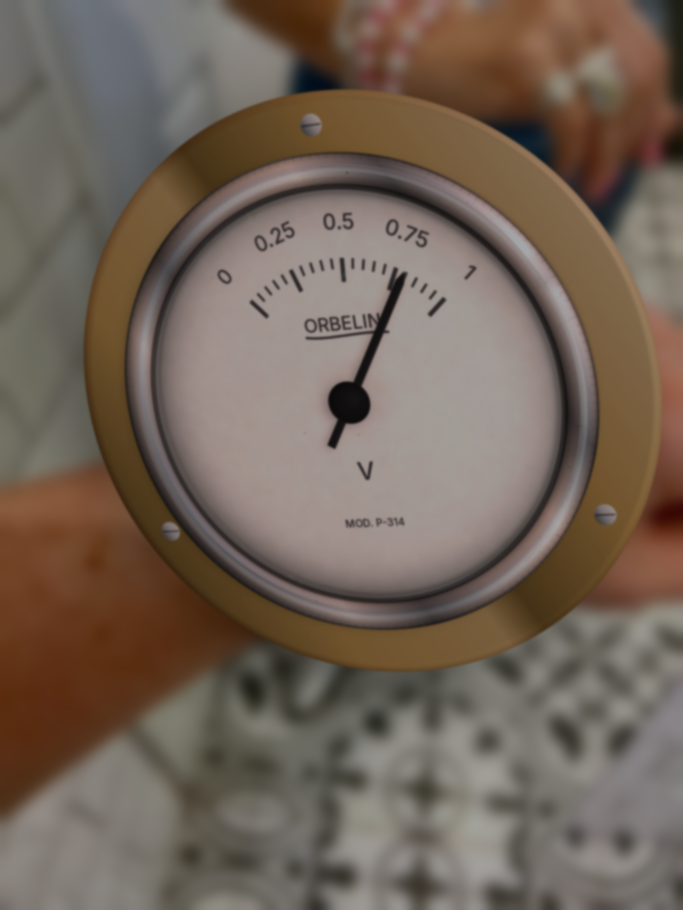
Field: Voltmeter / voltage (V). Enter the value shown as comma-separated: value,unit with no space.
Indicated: 0.8,V
